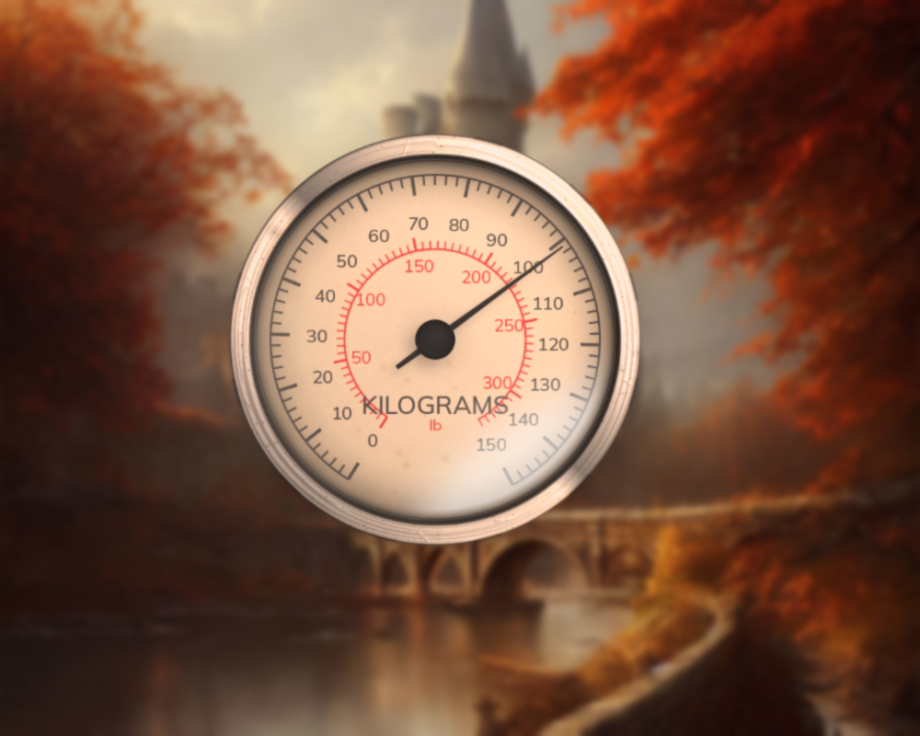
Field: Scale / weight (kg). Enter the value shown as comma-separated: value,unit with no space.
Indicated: 101,kg
